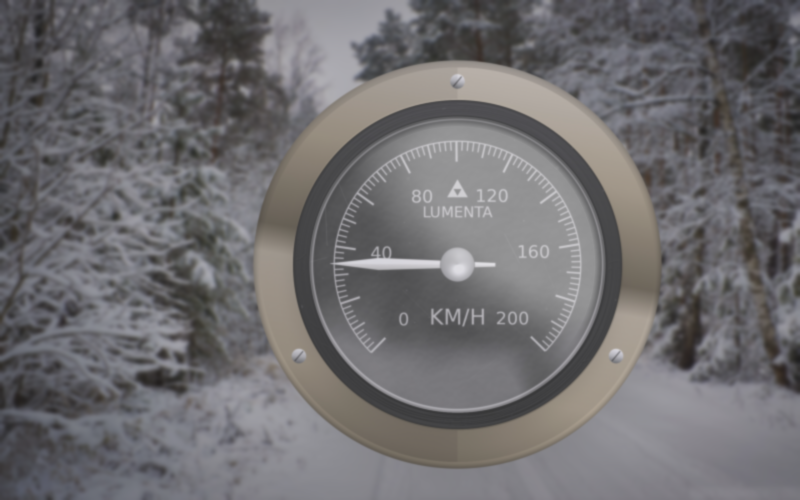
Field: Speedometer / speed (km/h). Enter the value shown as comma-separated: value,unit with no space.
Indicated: 34,km/h
